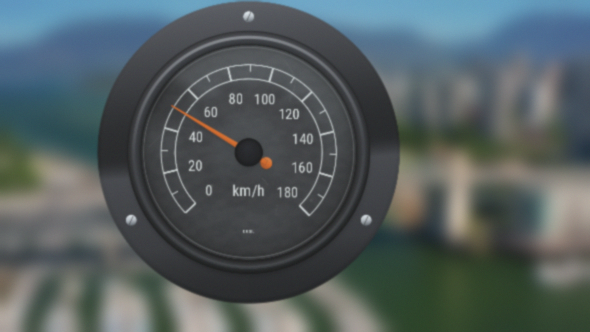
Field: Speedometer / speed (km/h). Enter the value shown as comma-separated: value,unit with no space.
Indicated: 50,km/h
